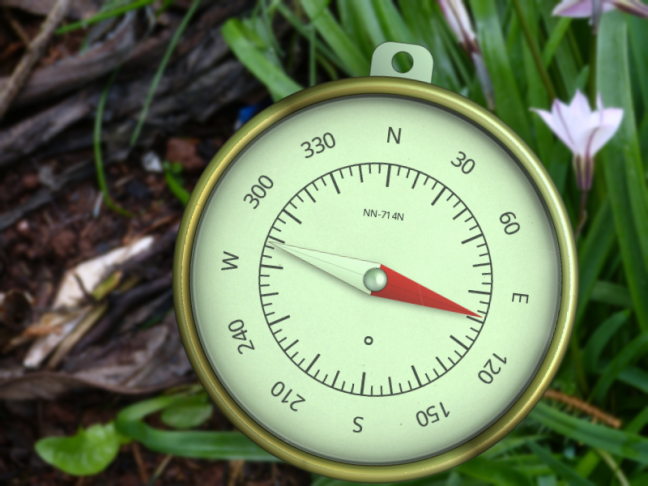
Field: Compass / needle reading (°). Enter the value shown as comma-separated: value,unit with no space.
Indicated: 102.5,°
